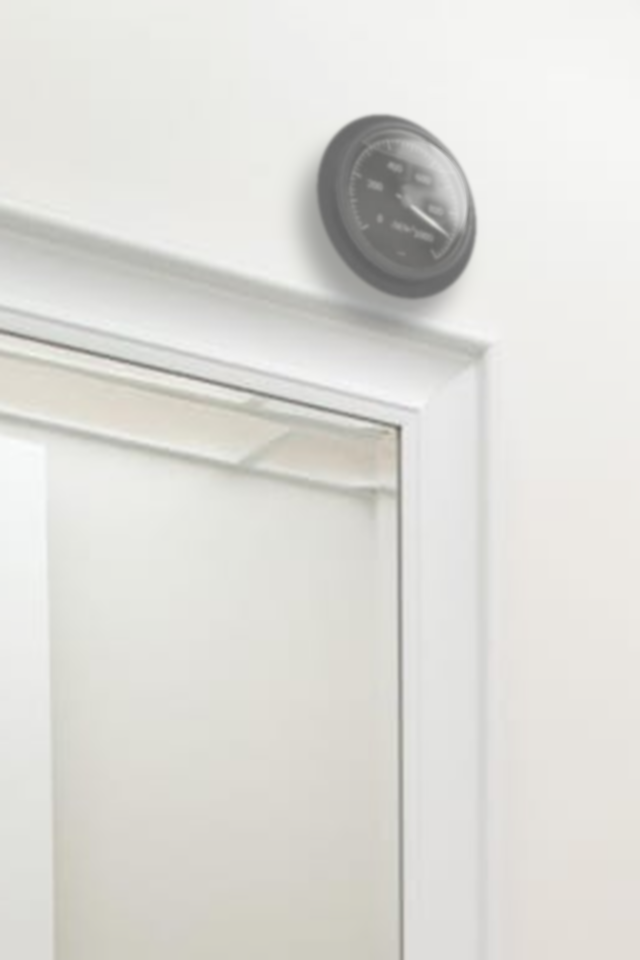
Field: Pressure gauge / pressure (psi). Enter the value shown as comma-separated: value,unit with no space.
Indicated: 900,psi
